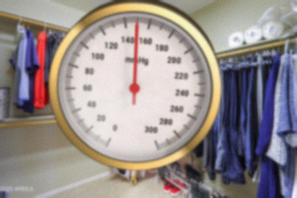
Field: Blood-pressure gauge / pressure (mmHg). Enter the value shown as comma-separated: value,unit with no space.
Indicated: 150,mmHg
